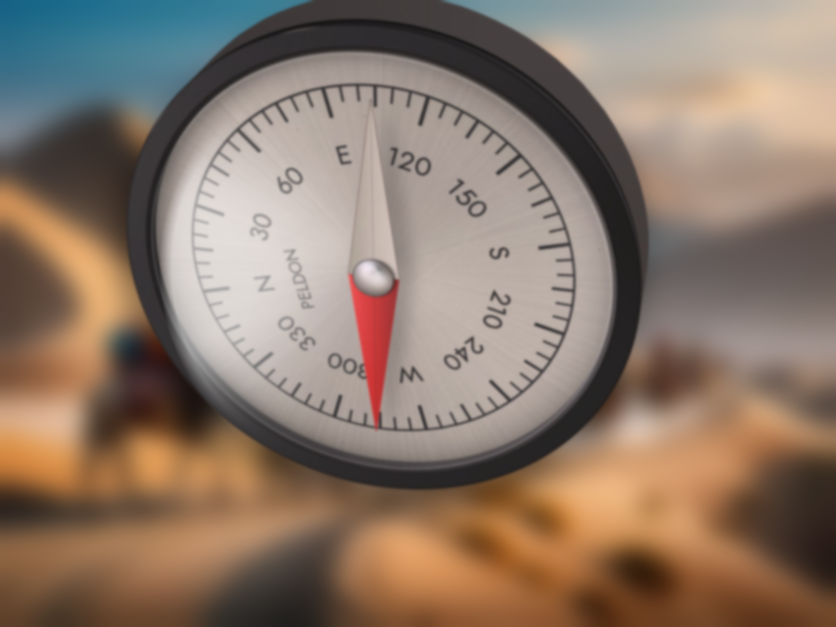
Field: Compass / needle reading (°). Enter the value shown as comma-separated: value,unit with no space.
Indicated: 285,°
